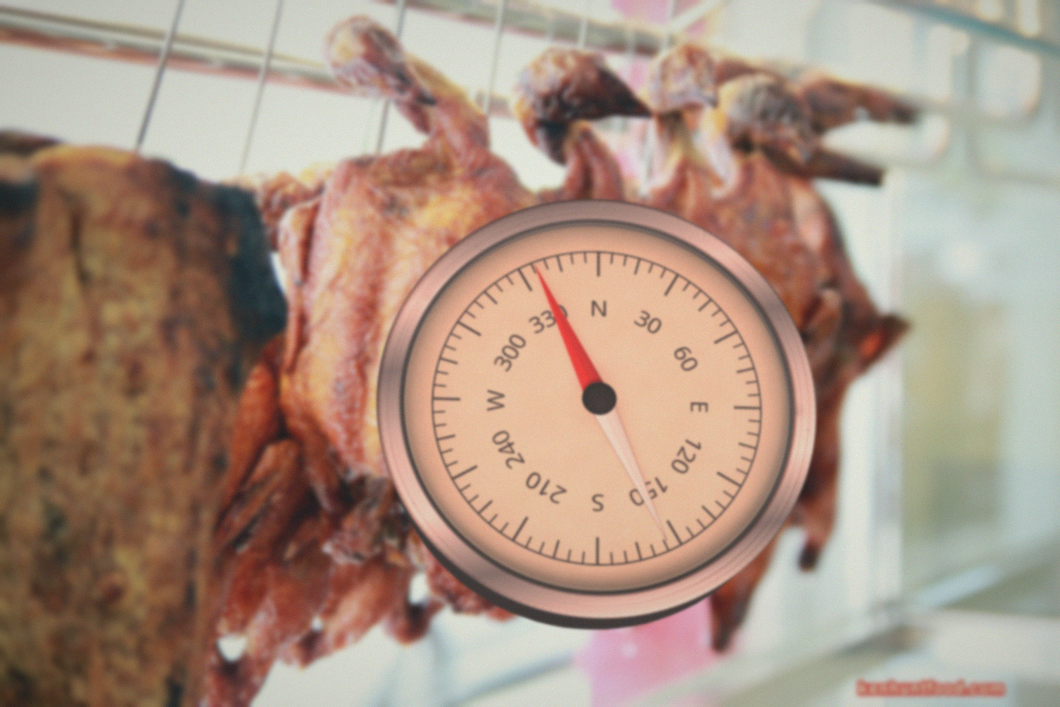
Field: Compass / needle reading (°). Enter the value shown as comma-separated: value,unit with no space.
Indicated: 335,°
